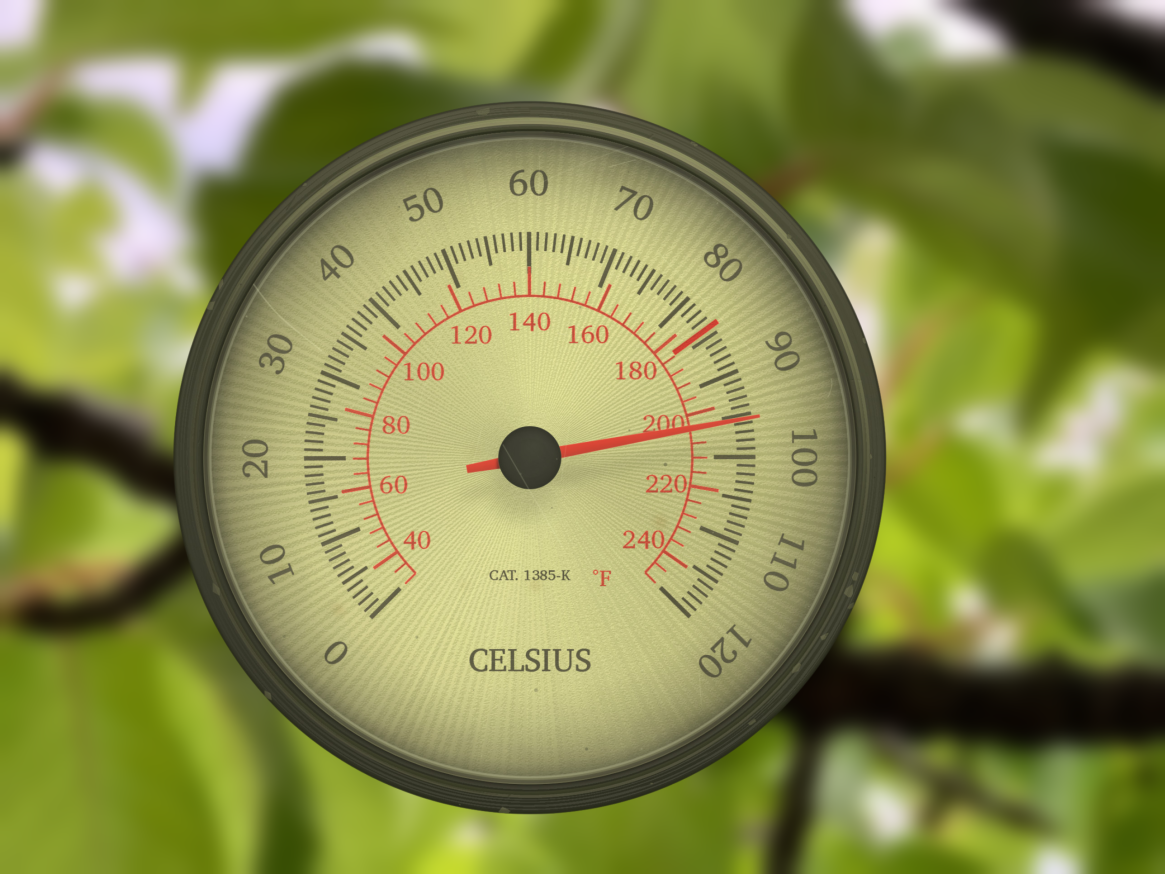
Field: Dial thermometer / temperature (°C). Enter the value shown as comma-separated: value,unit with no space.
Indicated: 95.5,°C
